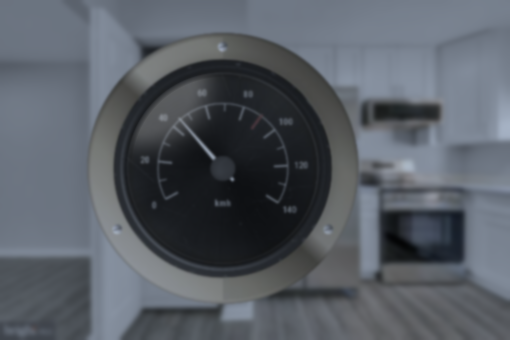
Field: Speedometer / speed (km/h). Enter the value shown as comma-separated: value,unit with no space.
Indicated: 45,km/h
